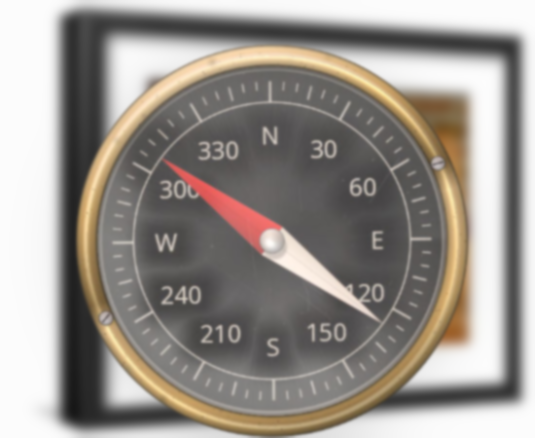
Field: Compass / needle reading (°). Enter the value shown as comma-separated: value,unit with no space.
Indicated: 307.5,°
